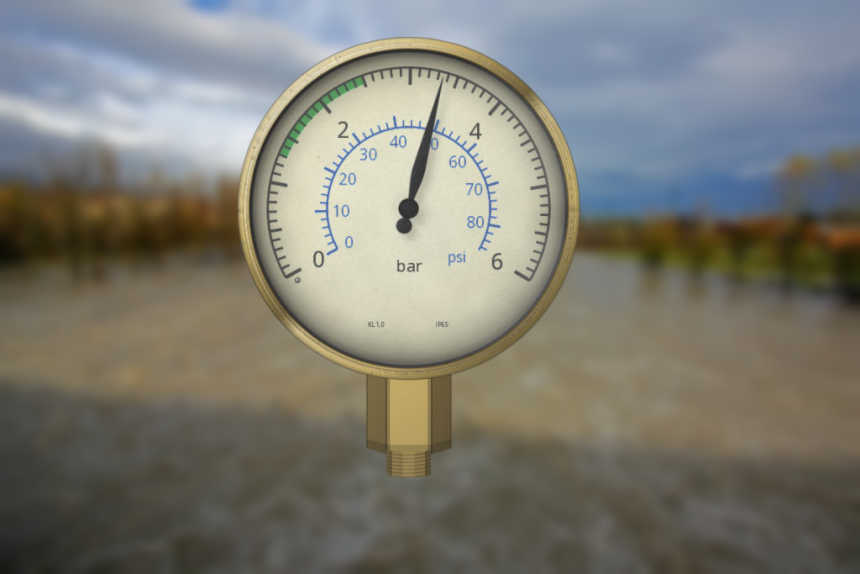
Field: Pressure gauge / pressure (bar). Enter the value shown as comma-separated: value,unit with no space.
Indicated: 3.35,bar
